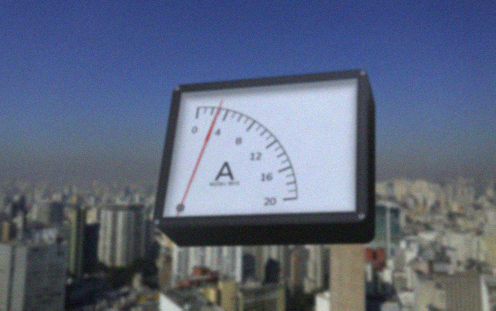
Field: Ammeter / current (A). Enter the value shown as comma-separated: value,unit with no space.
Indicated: 3,A
